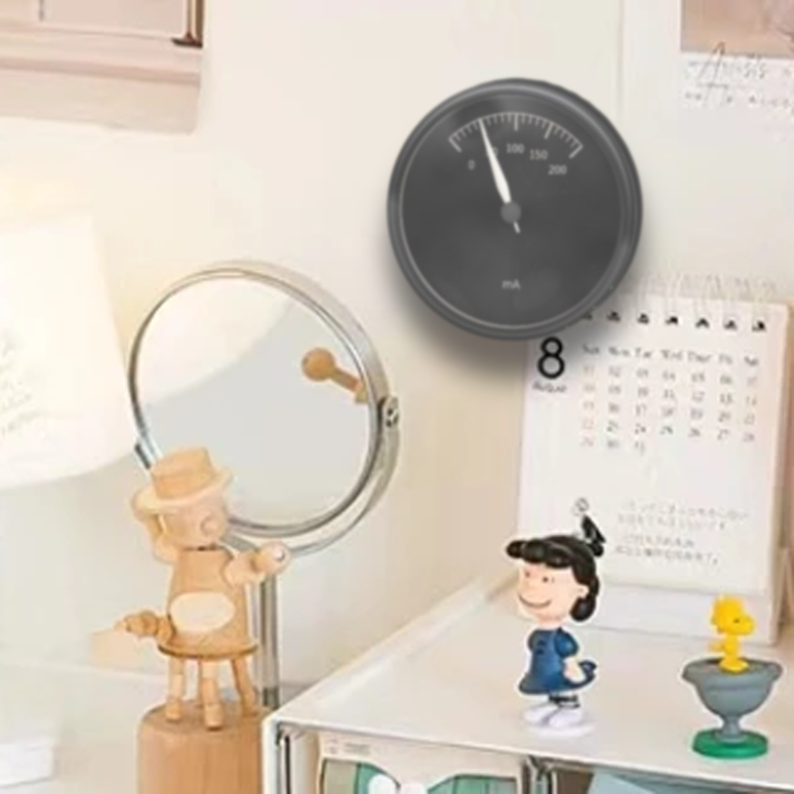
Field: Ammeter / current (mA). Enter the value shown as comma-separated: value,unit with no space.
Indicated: 50,mA
